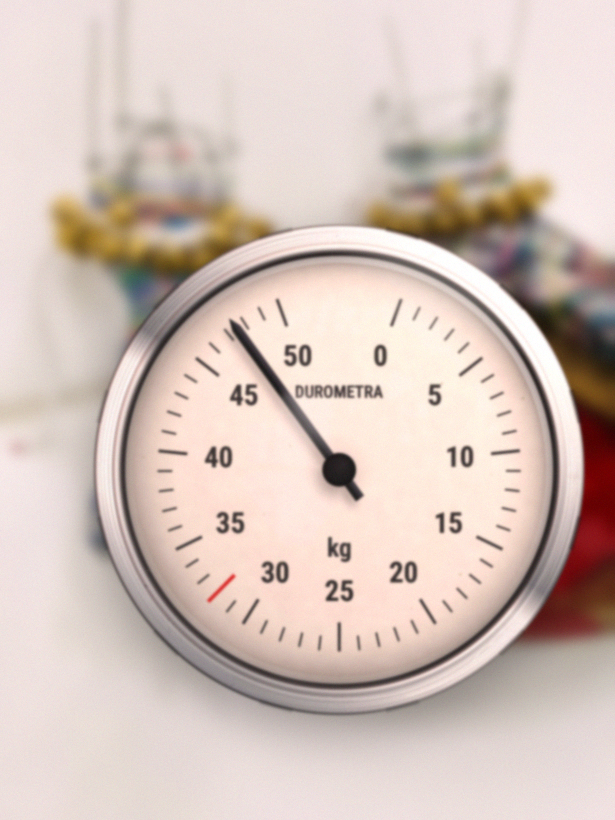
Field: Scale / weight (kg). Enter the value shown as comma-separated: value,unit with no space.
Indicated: 47.5,kg
